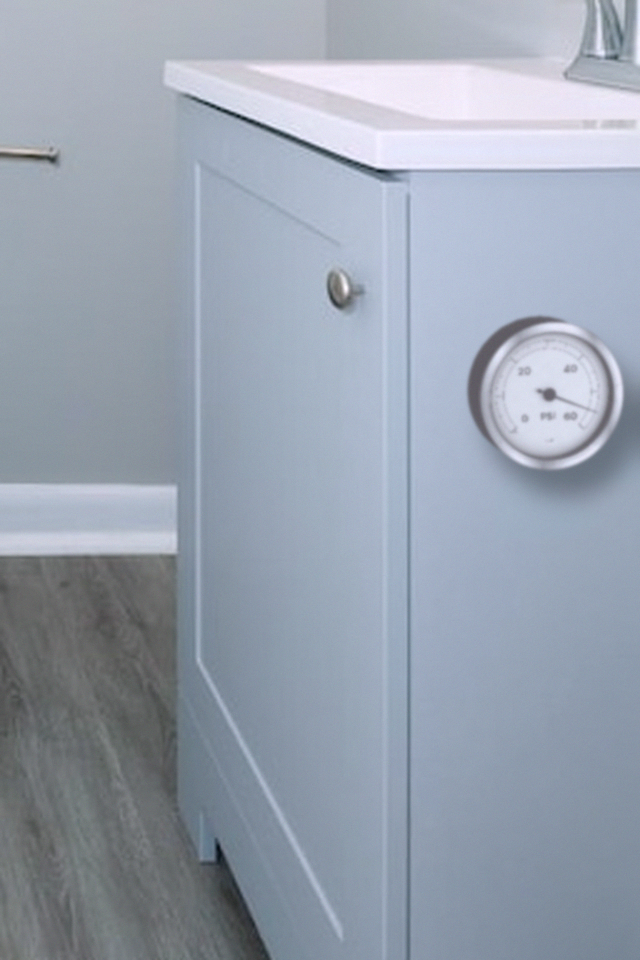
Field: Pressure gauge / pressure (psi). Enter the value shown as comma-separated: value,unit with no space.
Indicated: 55,psi
